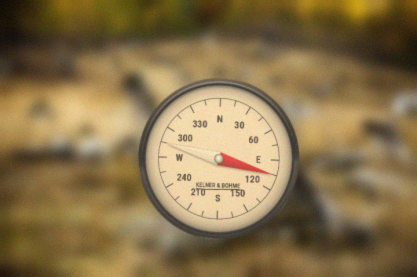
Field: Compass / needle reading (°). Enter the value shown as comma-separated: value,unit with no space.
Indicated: 105,°
